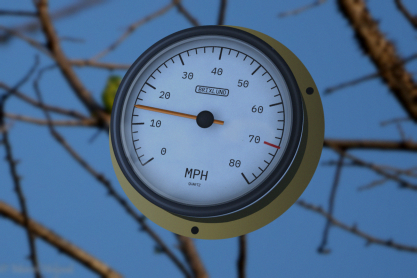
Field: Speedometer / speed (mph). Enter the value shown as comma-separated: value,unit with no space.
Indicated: 14,mph
